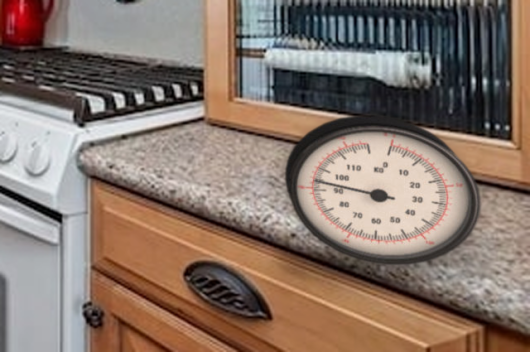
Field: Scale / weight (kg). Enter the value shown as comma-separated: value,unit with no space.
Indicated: 95,kg
